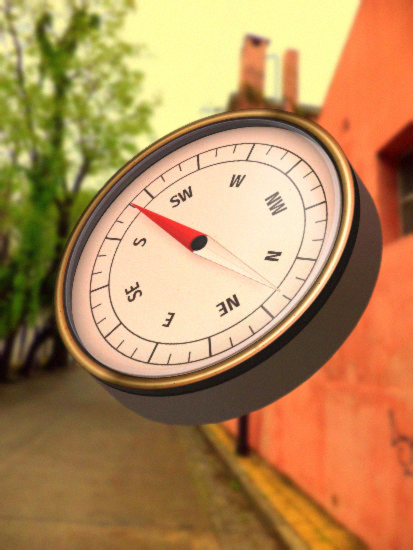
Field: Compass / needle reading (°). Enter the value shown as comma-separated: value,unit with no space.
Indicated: 200,°
